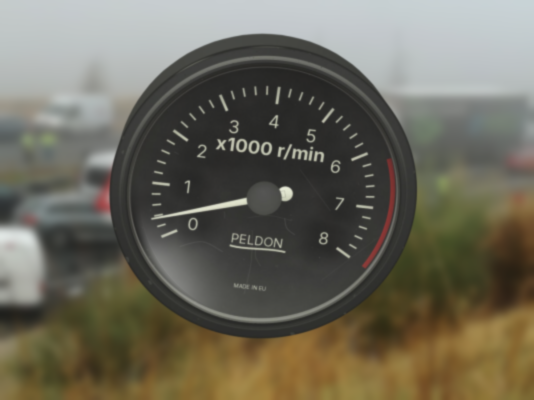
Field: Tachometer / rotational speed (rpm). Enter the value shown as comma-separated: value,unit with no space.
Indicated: 400,rpm
